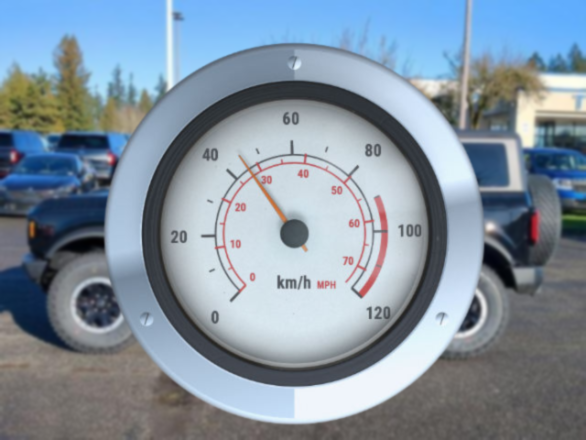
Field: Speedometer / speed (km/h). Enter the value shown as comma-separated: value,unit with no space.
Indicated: 45,km/h
